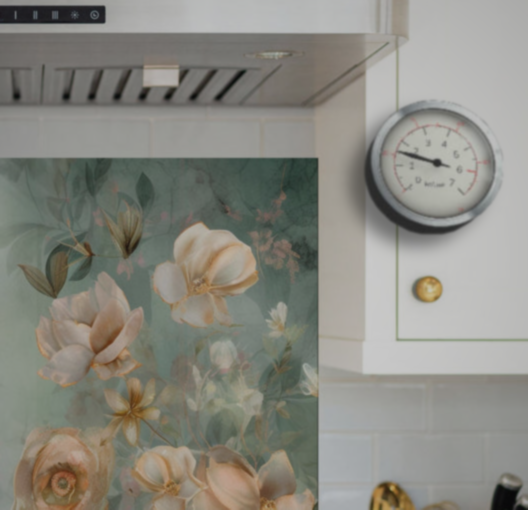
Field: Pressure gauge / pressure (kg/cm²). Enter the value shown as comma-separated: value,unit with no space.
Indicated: 1.5,kg/cm²
